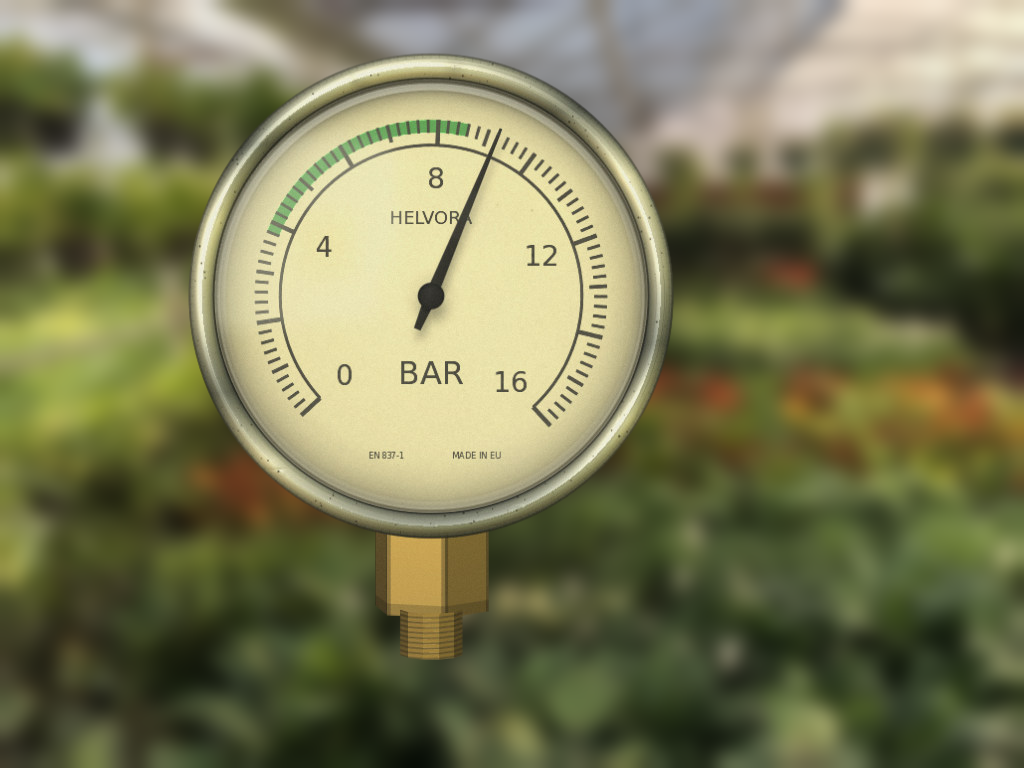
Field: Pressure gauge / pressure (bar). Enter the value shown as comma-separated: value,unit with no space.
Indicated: 9.2,bar
